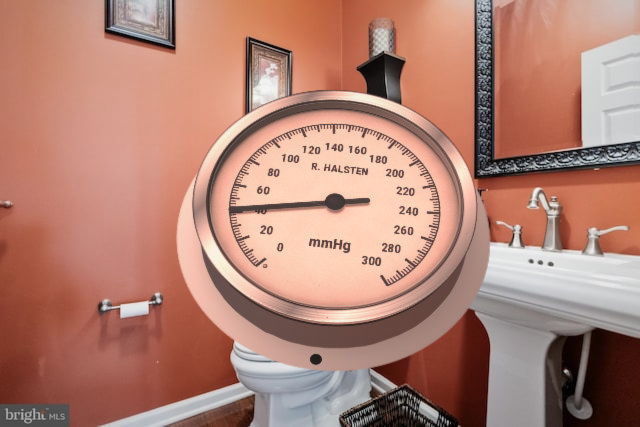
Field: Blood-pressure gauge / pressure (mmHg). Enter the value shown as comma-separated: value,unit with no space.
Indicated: 40,mmHg
